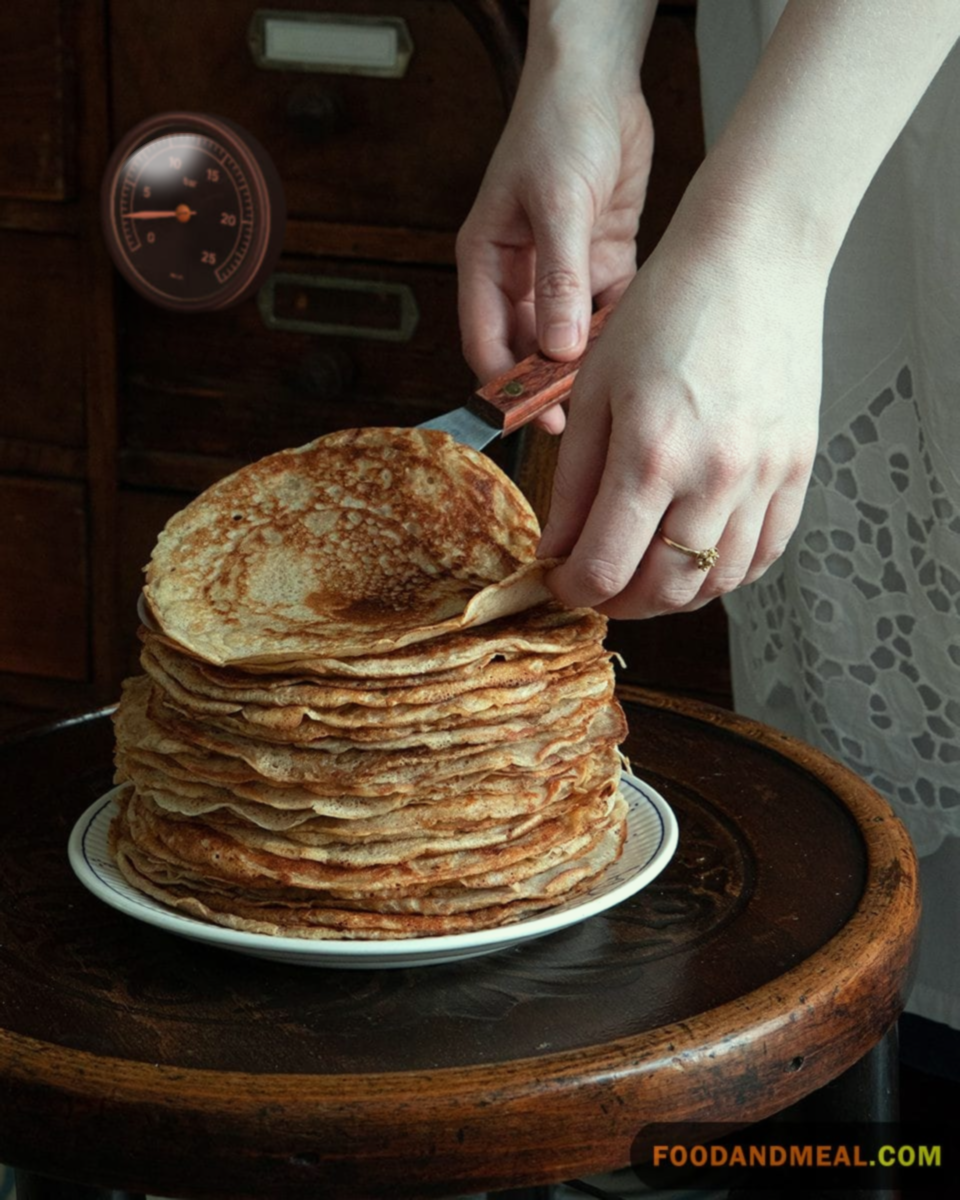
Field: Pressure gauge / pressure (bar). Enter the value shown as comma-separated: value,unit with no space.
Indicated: 2.5,bar
